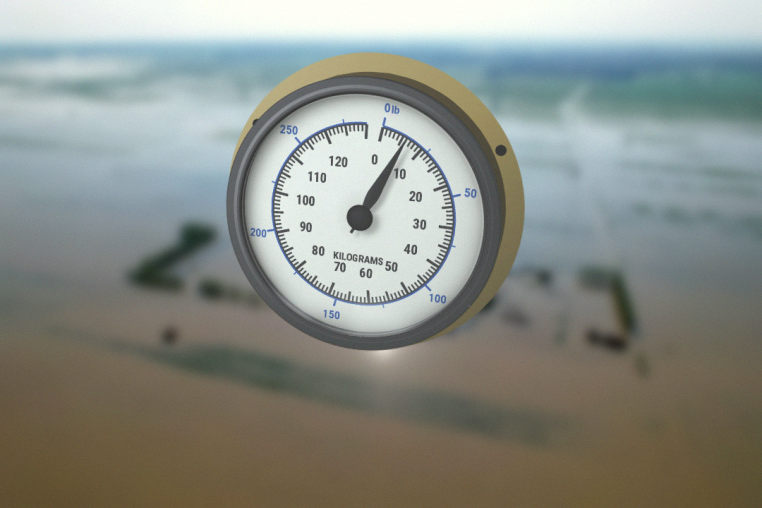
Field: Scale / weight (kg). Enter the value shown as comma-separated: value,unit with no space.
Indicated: 6,kg
